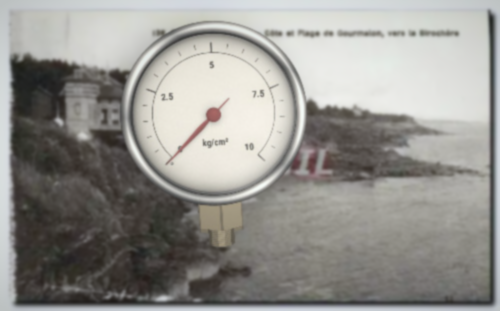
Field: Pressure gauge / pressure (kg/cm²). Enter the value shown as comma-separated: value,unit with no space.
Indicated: 0,kg/cm²
